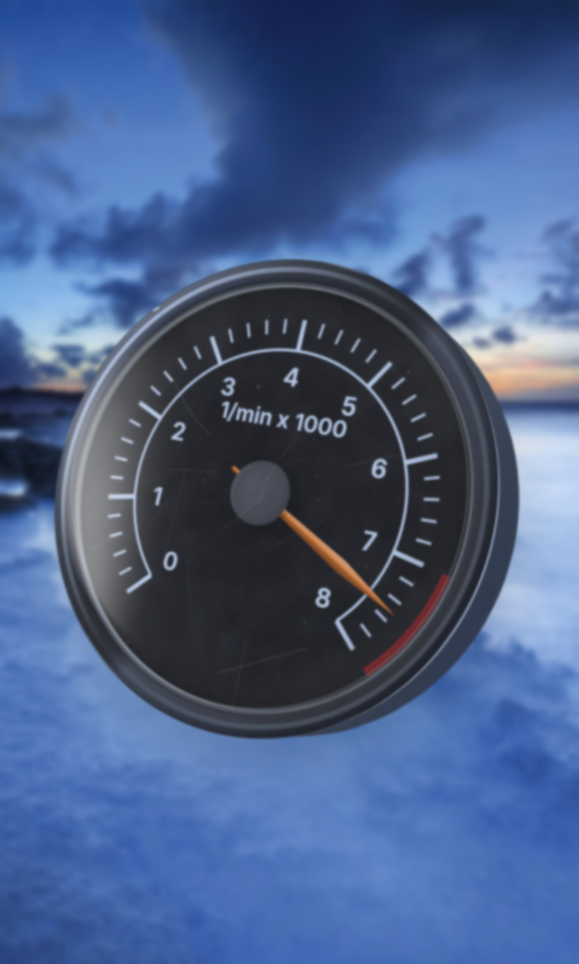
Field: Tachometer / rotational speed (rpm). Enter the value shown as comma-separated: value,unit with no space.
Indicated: 7500,rpm
